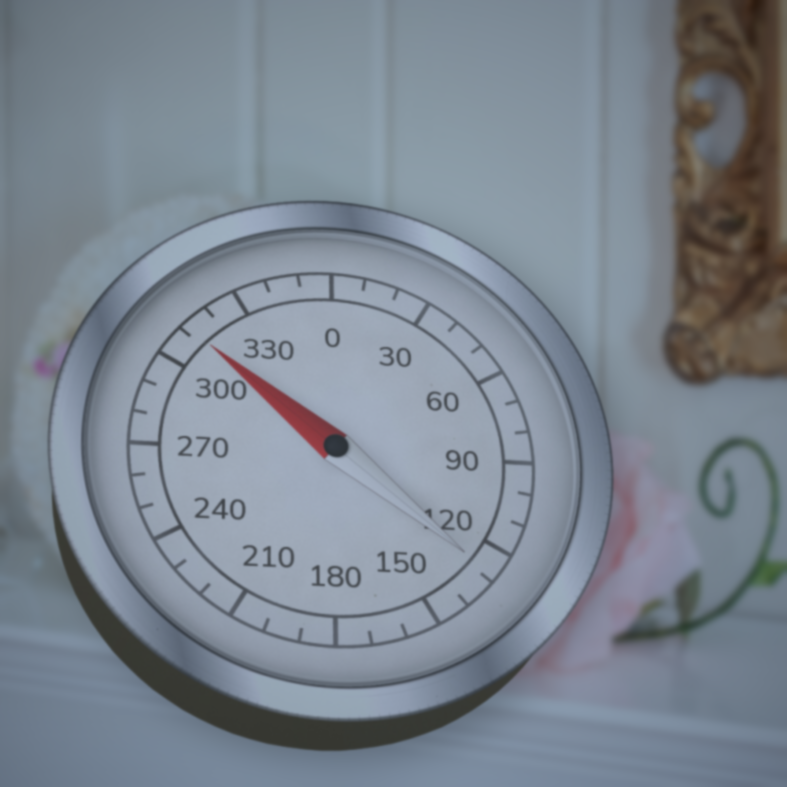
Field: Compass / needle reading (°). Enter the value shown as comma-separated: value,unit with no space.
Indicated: 310,°
